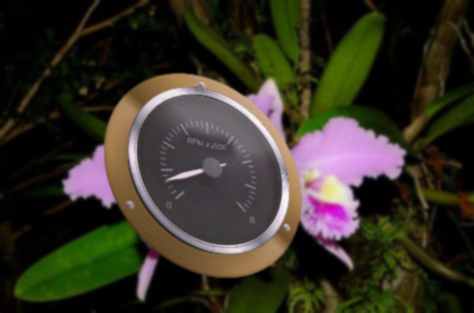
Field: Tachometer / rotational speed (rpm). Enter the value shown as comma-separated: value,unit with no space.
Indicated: 600,rpm
